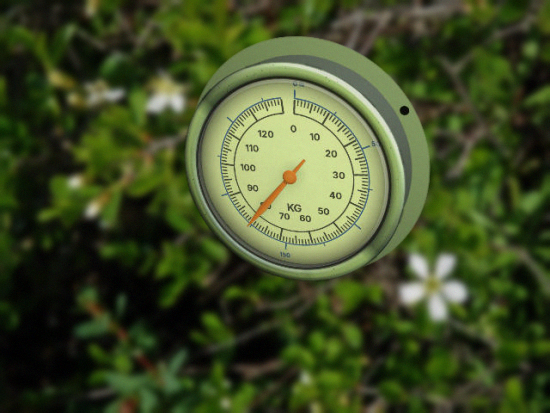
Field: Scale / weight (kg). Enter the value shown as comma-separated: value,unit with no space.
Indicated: 80,kg
